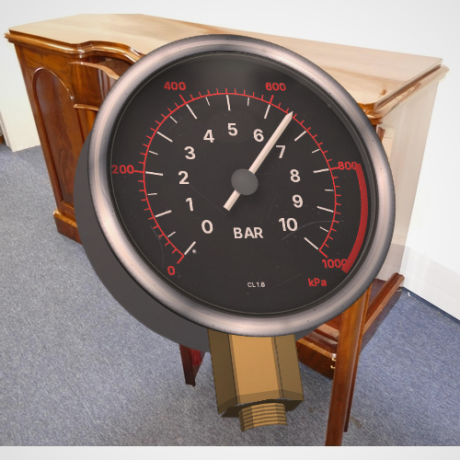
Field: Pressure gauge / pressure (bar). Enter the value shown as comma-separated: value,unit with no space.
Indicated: 6.5,bar
